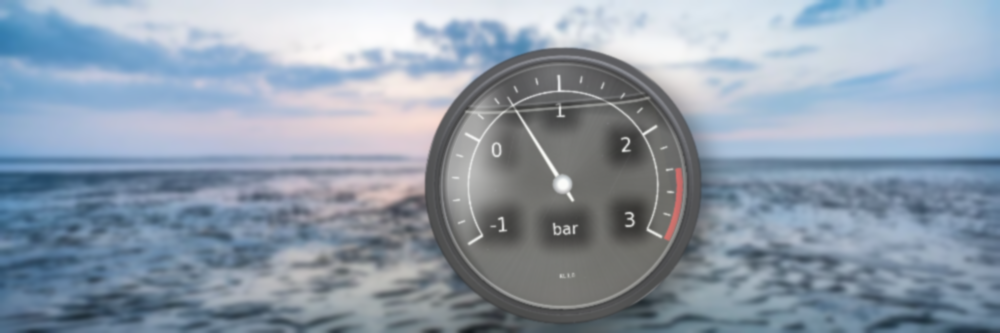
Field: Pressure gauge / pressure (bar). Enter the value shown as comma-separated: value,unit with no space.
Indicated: 0.5,bar
